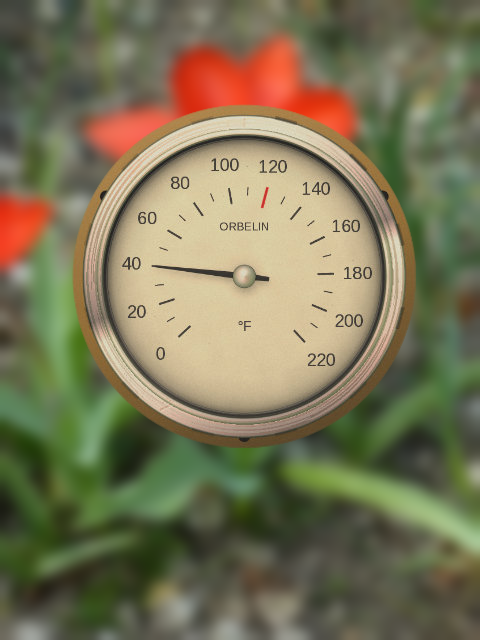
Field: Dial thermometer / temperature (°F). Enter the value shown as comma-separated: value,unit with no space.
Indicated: 40,°F
